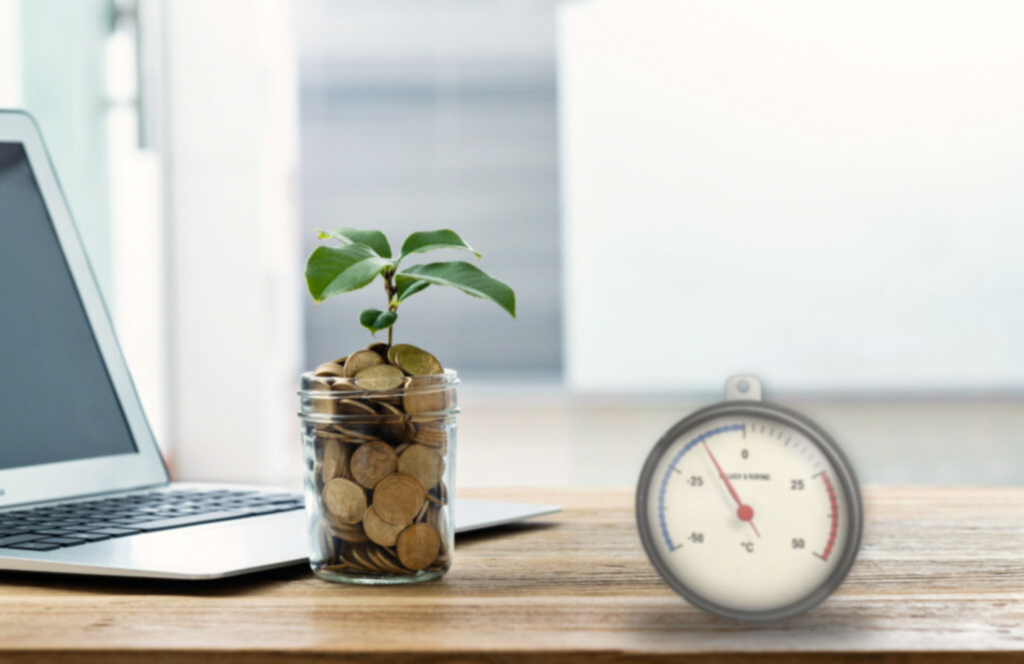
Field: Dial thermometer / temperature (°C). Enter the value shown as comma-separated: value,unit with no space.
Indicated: -12.5,°C
